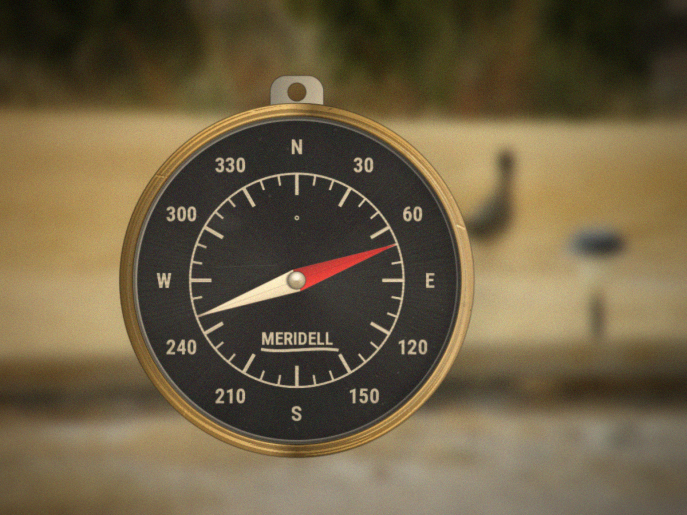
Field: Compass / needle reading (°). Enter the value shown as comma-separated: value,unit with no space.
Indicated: 70,°
